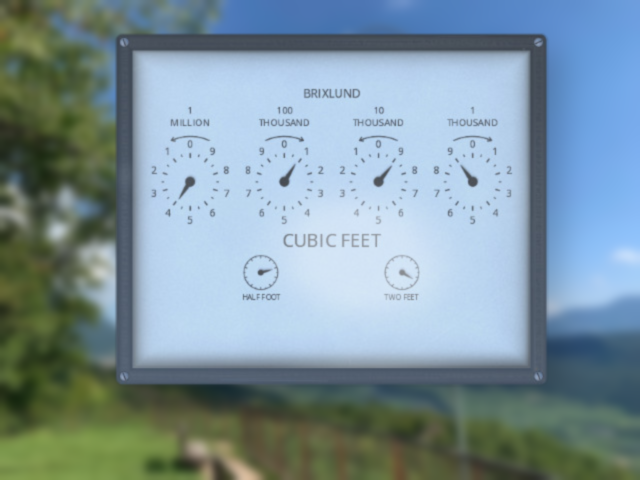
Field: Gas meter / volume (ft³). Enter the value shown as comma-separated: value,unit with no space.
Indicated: 408900,ft³
